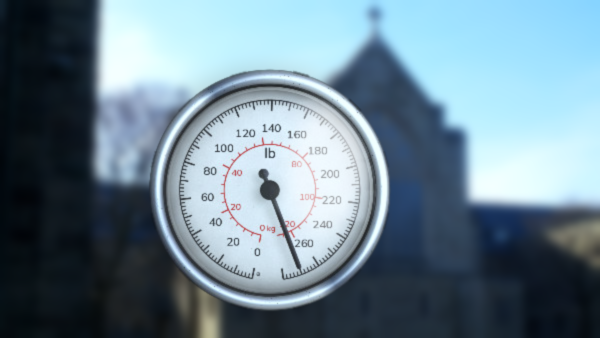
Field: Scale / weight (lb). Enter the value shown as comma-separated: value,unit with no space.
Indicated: 270,lb
